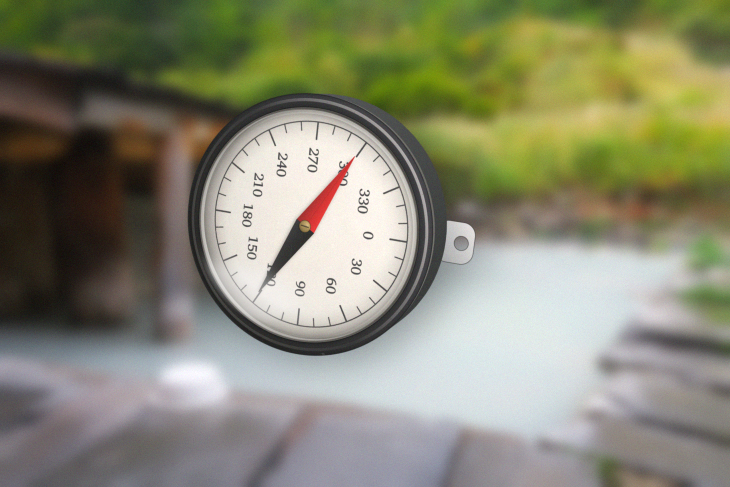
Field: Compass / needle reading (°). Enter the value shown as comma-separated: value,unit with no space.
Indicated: 300,°
